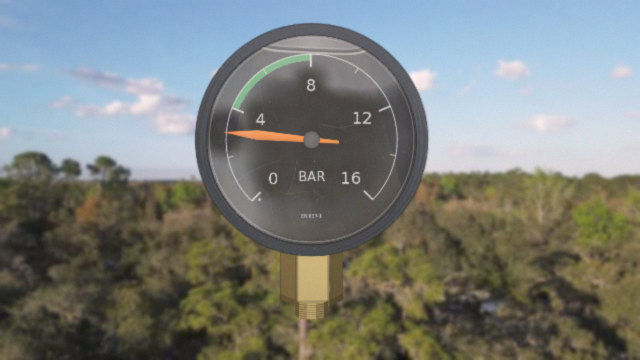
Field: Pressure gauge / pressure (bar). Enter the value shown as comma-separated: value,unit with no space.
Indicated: 3,bar
